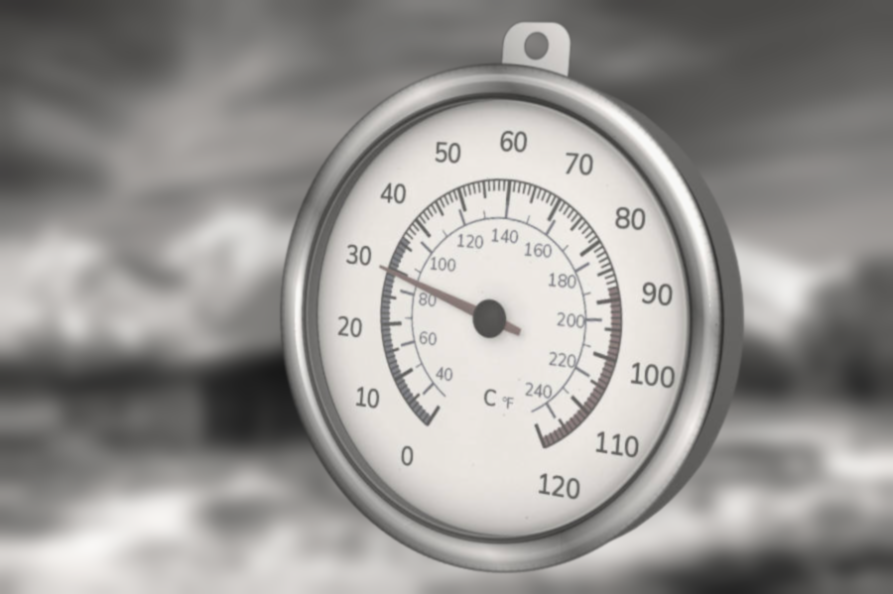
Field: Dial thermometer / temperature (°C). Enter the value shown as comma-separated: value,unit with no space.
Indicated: 30,°C
